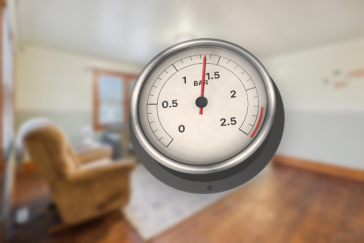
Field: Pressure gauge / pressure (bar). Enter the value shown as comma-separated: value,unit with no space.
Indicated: 1.35,bar
